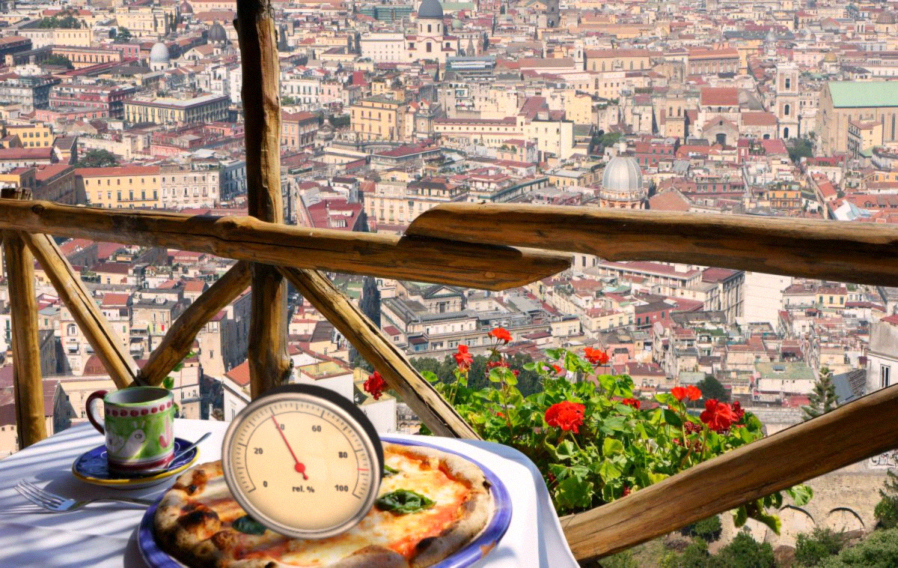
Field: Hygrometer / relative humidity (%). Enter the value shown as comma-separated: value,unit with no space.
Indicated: 40,%
